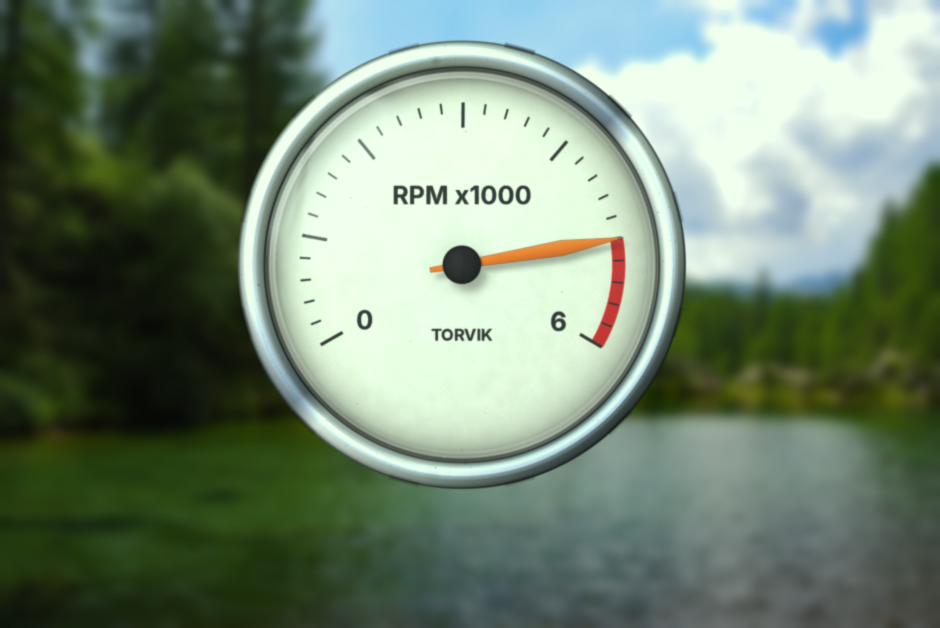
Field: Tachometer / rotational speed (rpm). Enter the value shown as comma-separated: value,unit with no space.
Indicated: 5000,rpm
